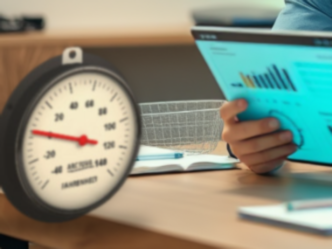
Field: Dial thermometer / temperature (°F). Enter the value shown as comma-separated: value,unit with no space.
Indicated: 0,°F
